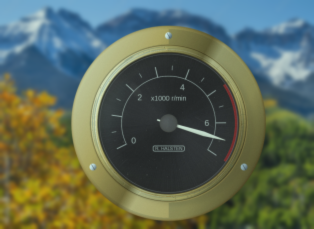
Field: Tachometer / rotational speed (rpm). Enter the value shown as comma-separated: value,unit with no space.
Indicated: 6500,rpm
